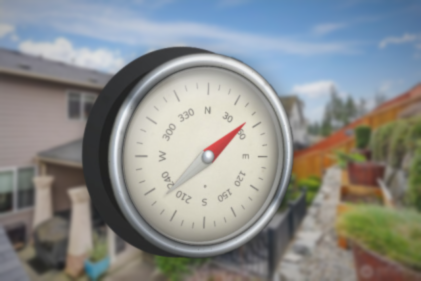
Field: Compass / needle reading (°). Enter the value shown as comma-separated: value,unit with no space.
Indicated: 50,°
